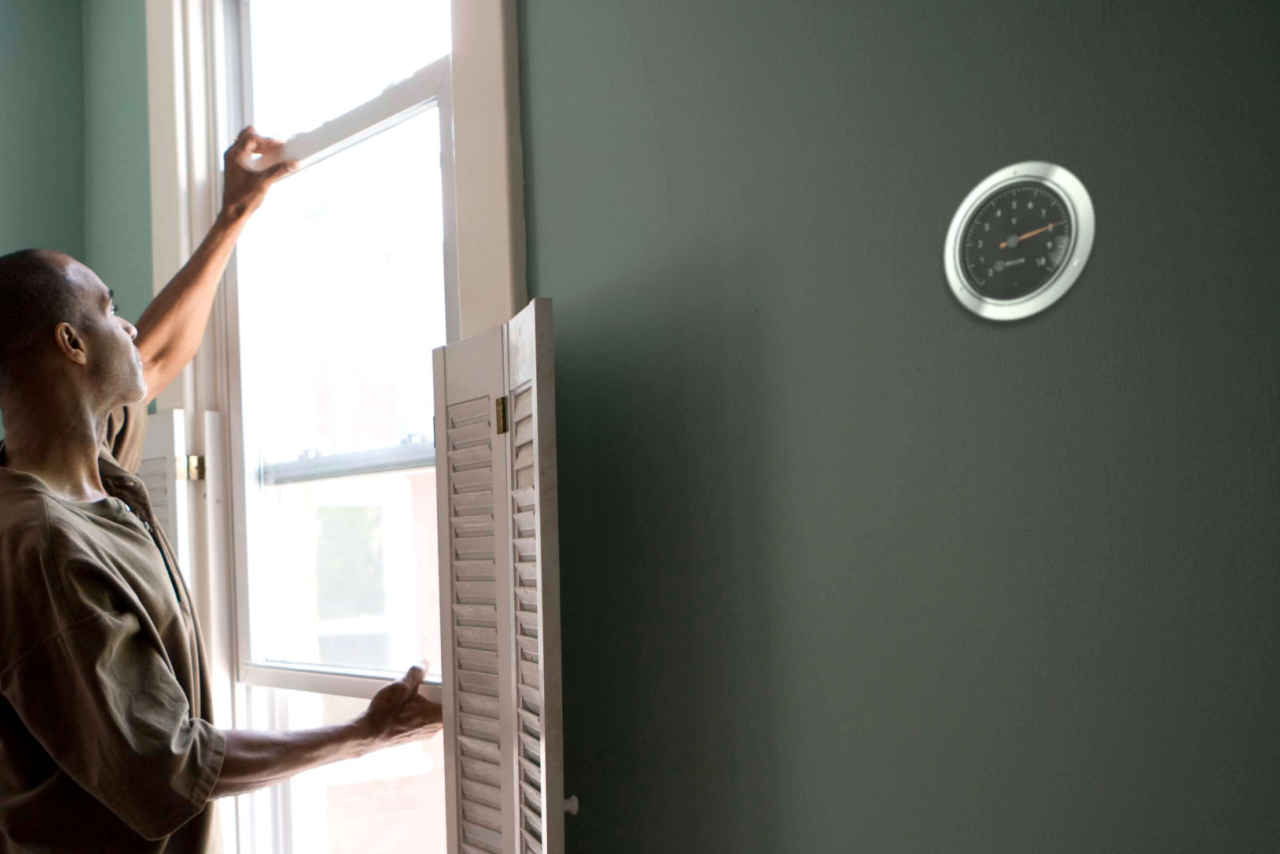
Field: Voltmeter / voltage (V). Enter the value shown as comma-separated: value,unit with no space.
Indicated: 8,V
